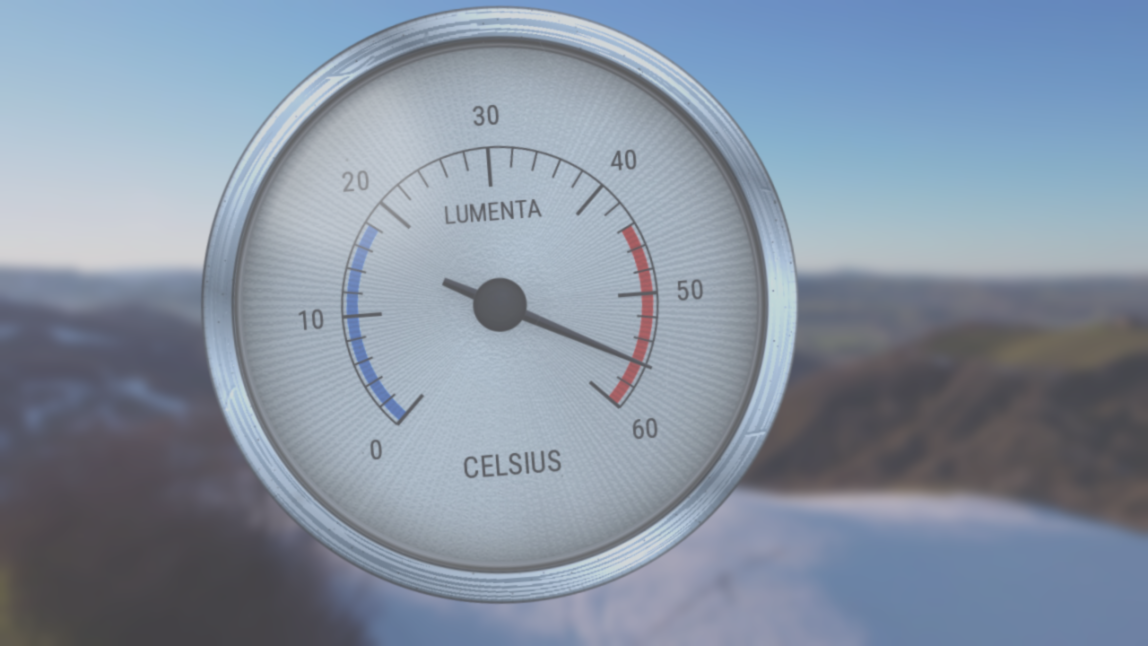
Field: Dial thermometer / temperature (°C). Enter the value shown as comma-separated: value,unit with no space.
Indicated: 56,°C
